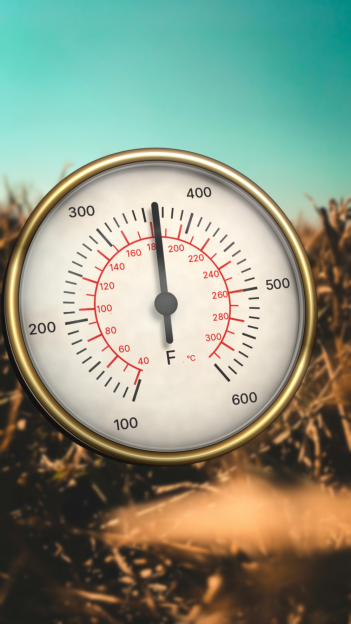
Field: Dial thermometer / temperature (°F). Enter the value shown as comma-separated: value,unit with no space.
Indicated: 360,°F
